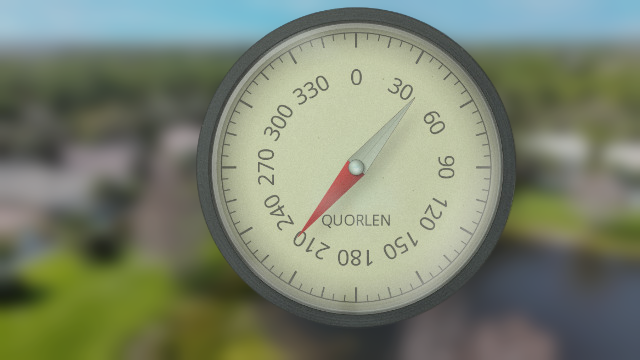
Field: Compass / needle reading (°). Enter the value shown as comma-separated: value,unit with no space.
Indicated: 220,°
